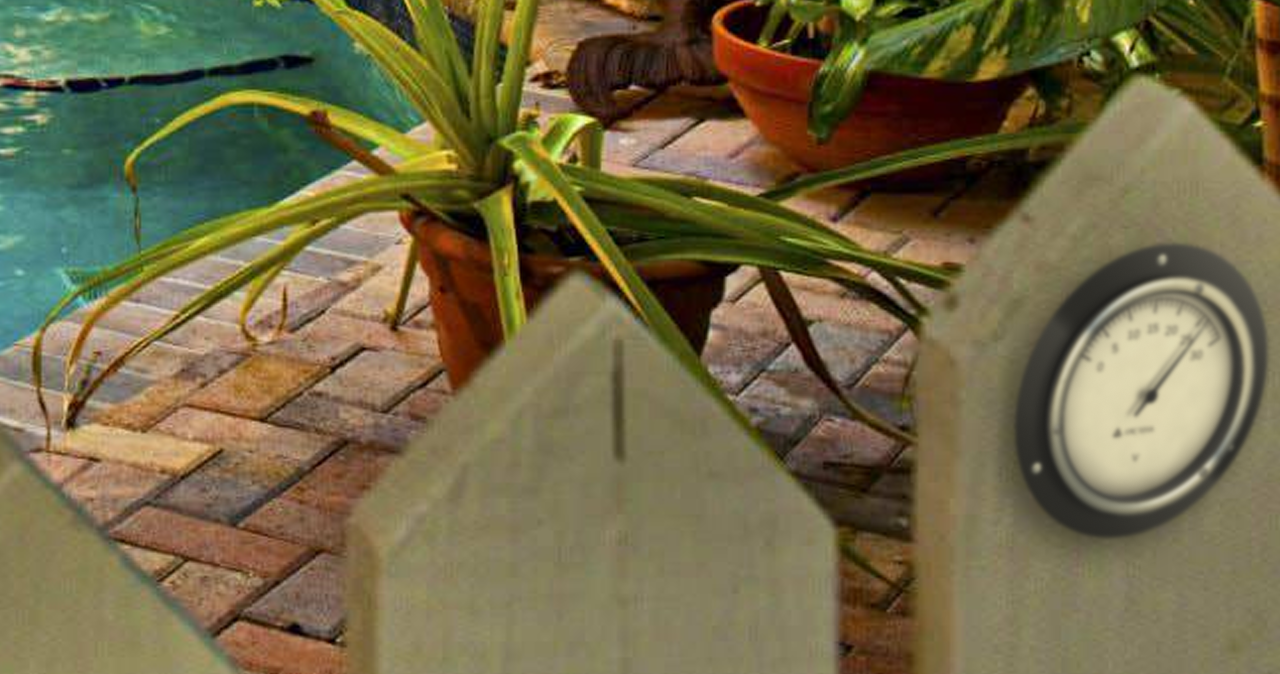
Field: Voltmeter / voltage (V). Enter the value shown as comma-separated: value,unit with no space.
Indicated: 25,V
